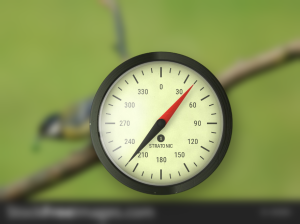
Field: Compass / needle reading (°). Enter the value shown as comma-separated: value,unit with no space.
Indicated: 40,°
